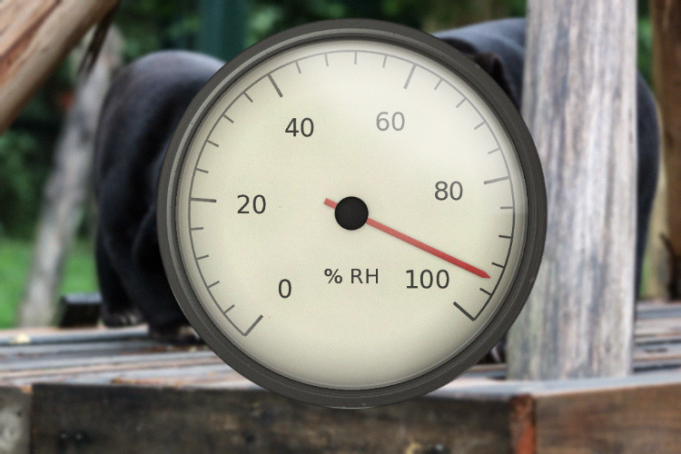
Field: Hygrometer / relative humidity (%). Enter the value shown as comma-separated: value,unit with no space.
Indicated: 94,%
